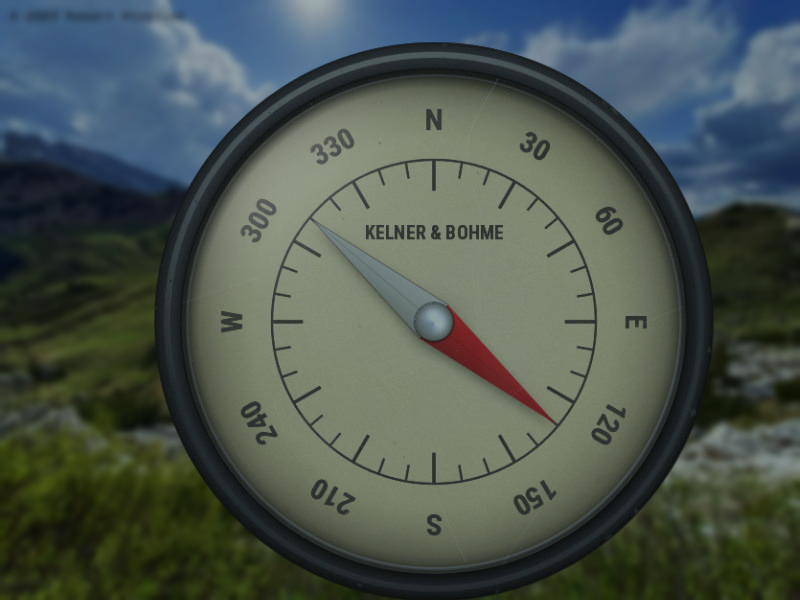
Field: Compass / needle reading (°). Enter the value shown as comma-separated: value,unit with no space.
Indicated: 130,°
